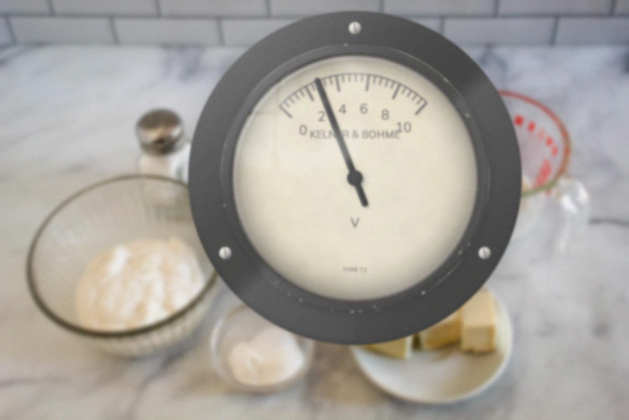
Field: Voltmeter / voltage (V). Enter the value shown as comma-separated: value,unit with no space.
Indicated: 2.8,V
